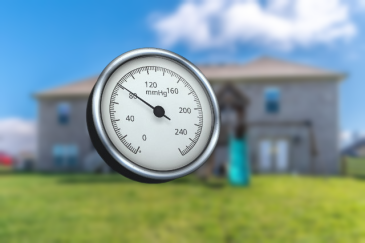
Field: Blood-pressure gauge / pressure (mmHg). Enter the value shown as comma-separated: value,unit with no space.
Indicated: 80,mmHg
